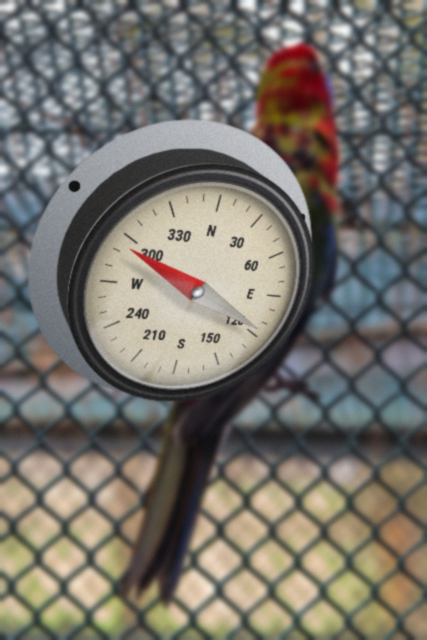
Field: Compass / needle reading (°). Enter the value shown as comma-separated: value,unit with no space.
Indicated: 295,°
